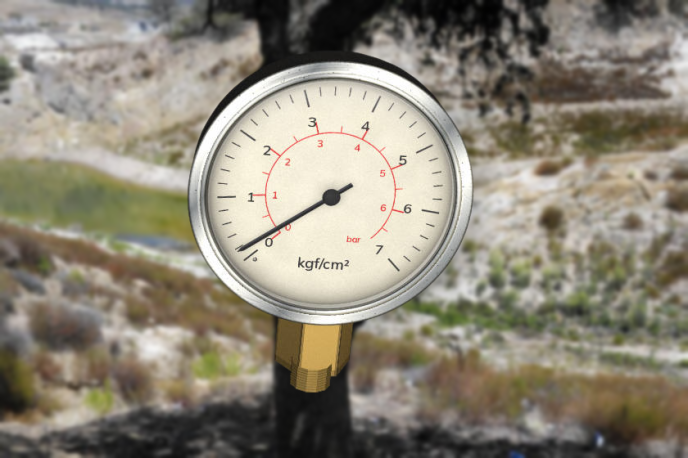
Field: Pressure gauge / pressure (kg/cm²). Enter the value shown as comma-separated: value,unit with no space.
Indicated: 0.2,kg/cm²
